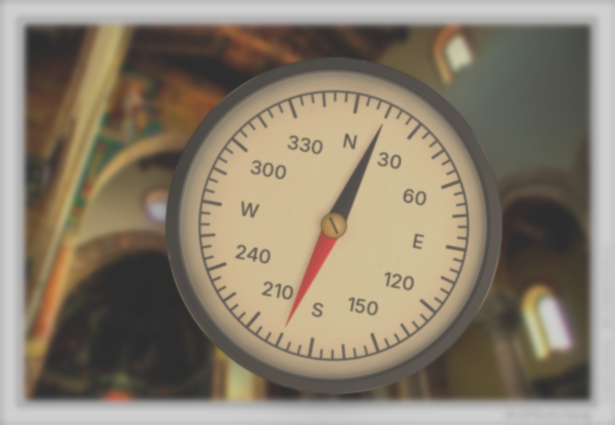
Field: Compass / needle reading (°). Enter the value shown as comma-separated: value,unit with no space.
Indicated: 195,°
